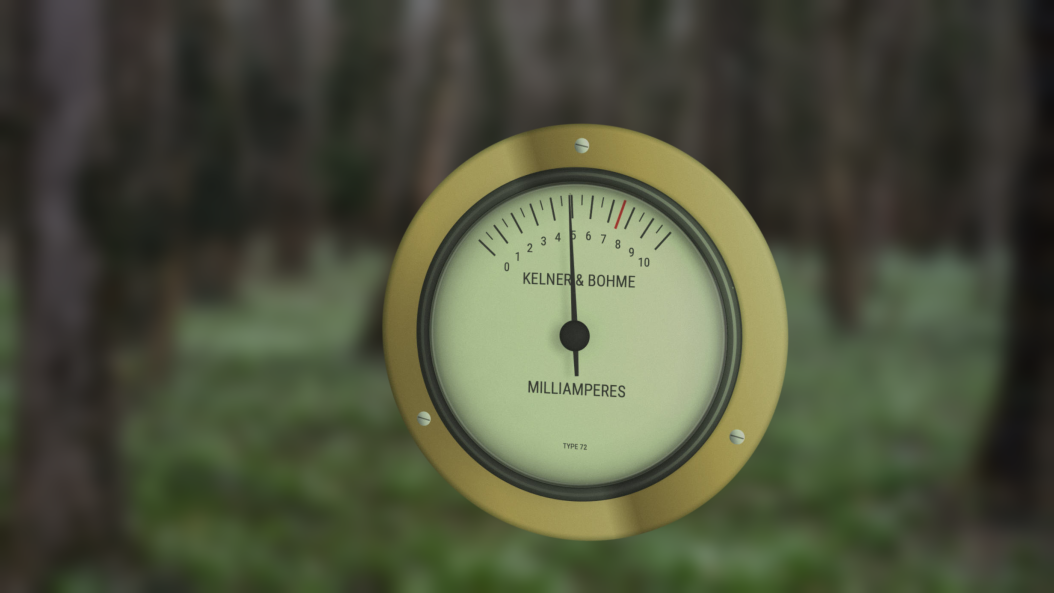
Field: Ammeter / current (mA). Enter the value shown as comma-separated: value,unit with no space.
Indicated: 5,mA
